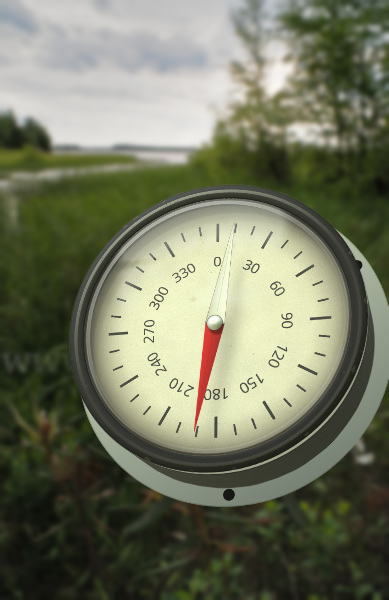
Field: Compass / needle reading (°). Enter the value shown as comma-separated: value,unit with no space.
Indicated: 190,°
